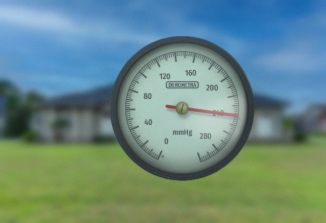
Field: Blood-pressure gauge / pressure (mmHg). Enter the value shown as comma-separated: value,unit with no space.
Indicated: 240,mmHg
